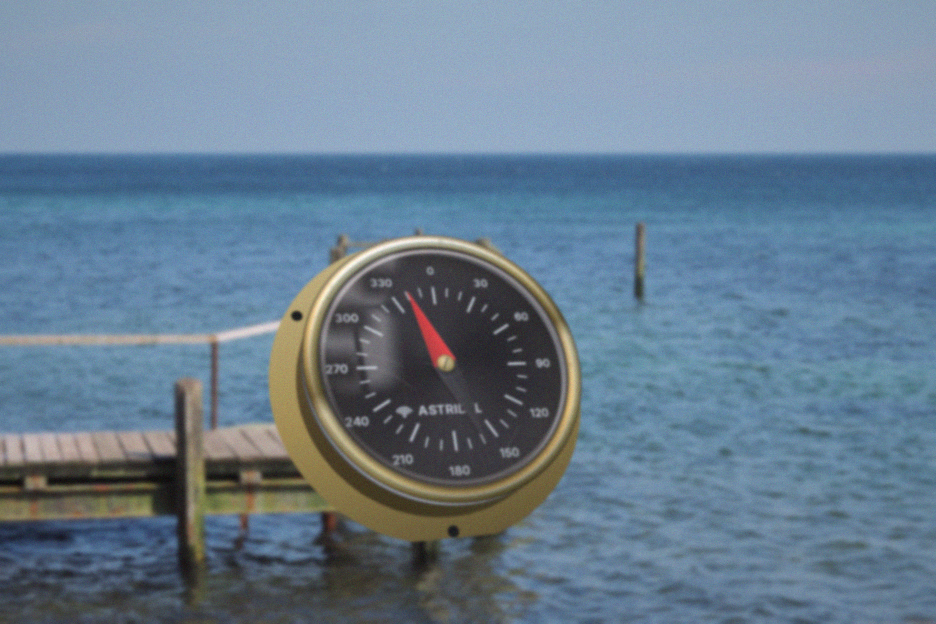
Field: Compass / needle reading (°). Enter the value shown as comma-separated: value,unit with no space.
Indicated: 340,°
